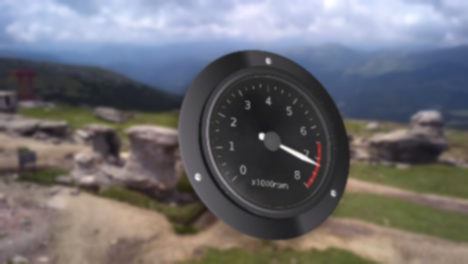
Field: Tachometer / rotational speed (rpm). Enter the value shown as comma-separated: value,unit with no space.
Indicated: 7250,rpm
